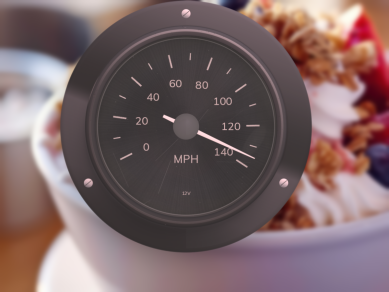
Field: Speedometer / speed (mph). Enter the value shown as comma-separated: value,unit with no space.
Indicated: 135,mph
